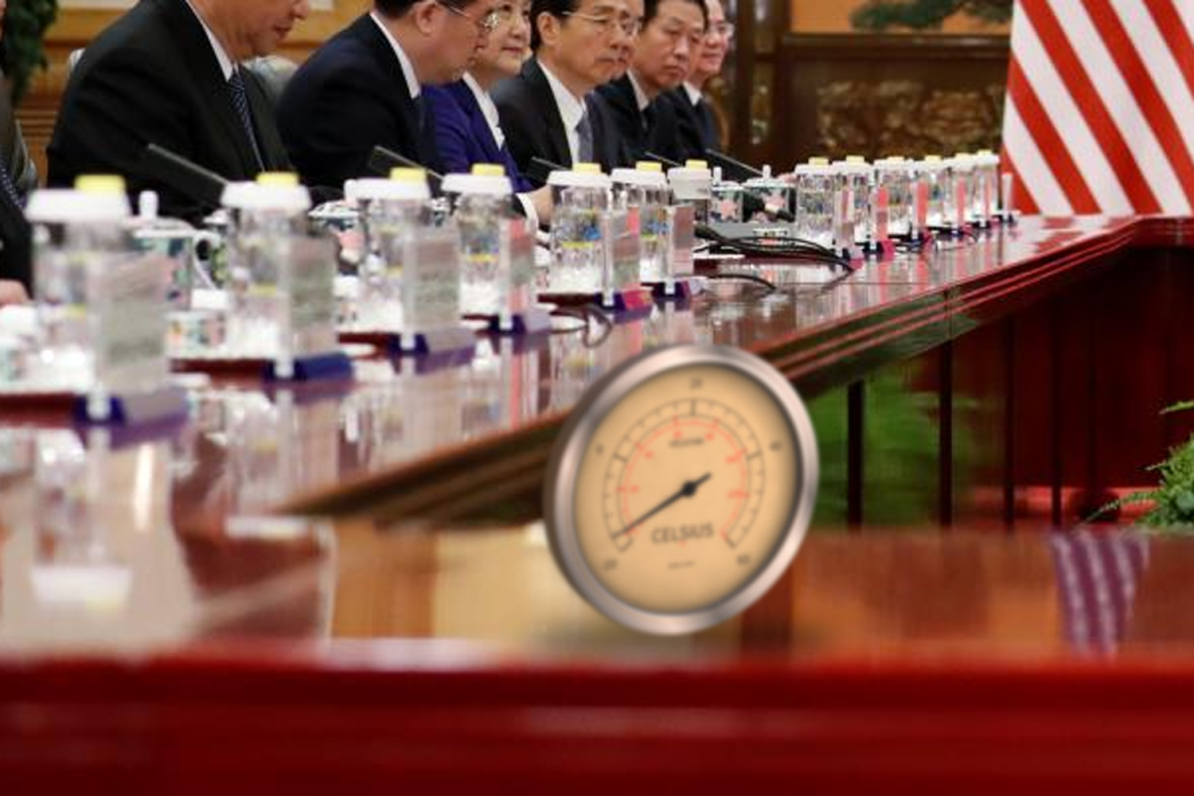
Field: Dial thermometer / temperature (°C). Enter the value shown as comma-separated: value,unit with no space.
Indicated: -16,°C
